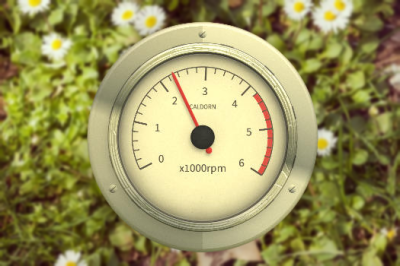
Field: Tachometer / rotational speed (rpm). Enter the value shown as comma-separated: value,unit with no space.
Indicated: 2300,rpm
